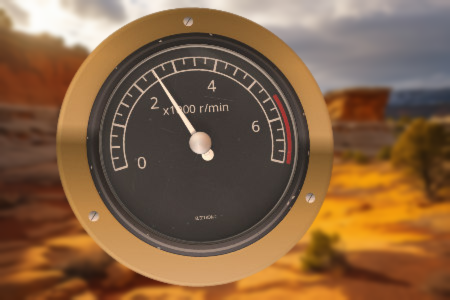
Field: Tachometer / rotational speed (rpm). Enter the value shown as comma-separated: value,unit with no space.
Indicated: 2500,rpm
